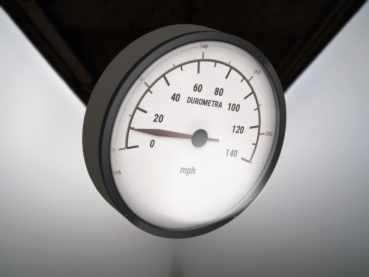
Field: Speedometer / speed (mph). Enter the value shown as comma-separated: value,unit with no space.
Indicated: 10,mph
